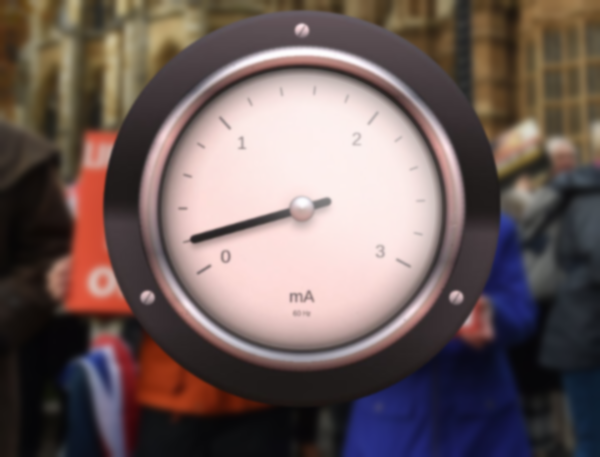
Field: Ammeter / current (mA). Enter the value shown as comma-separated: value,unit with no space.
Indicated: 0.2,mA
